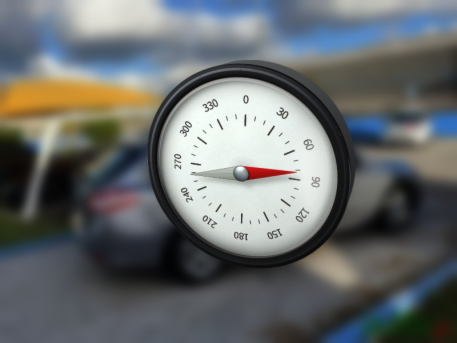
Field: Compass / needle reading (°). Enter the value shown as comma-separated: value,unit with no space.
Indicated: 80,°
